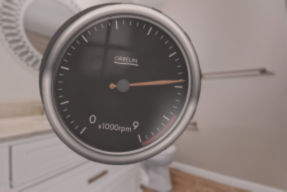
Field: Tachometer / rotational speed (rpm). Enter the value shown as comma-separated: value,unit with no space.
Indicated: 6800,rpm
